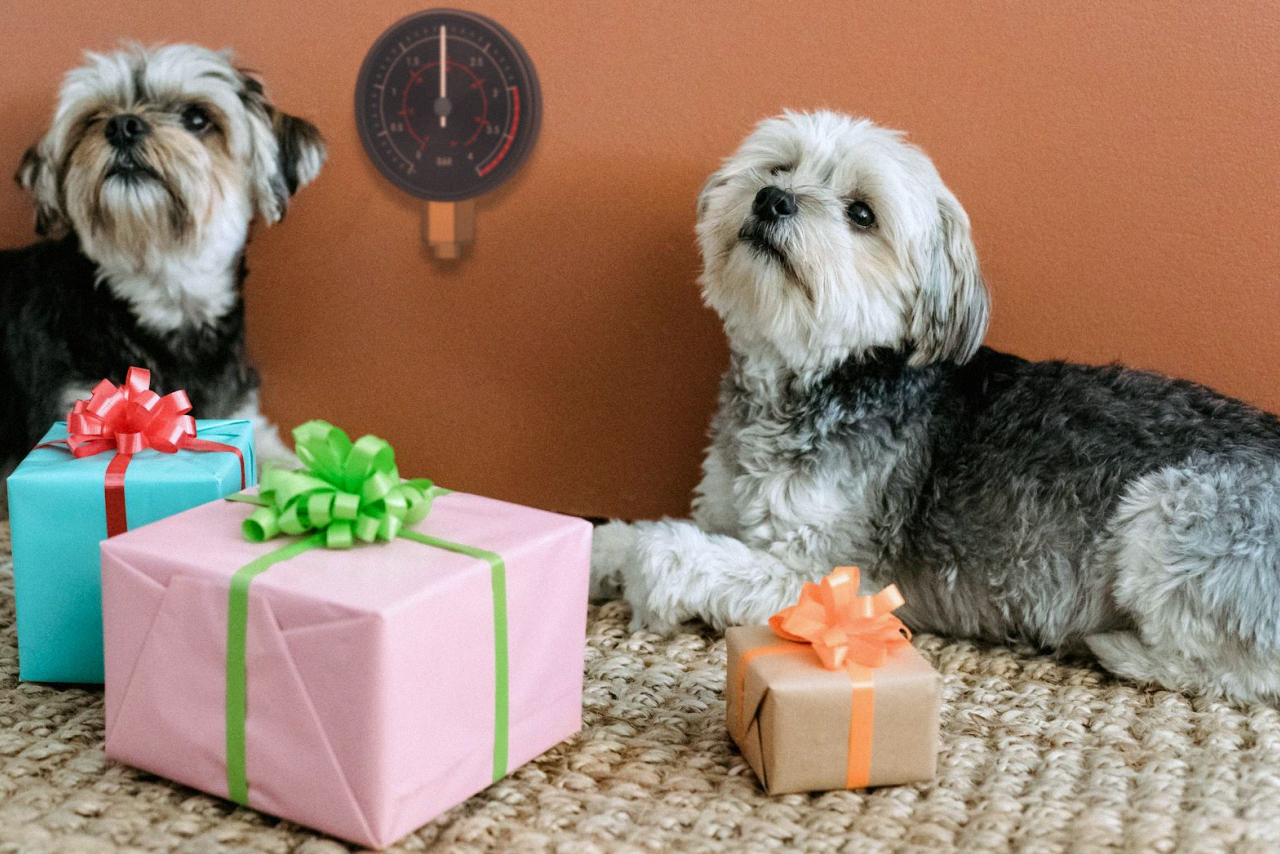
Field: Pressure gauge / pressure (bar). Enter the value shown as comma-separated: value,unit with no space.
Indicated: 2,bar
